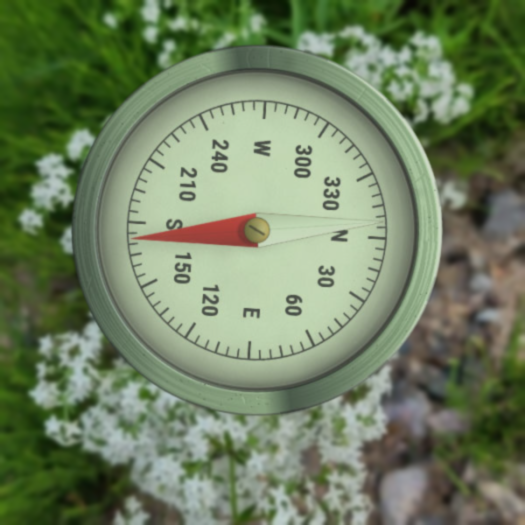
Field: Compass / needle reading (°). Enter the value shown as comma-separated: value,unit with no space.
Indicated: 172.5,°
